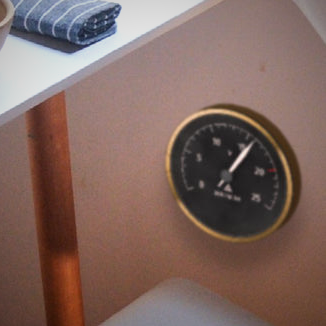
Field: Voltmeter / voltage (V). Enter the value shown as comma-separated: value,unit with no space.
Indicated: 16,V
